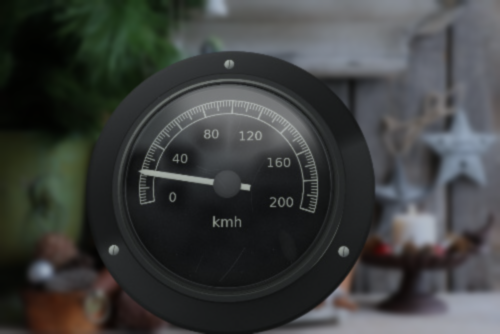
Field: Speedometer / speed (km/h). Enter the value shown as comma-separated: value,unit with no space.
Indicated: 20,km/h
